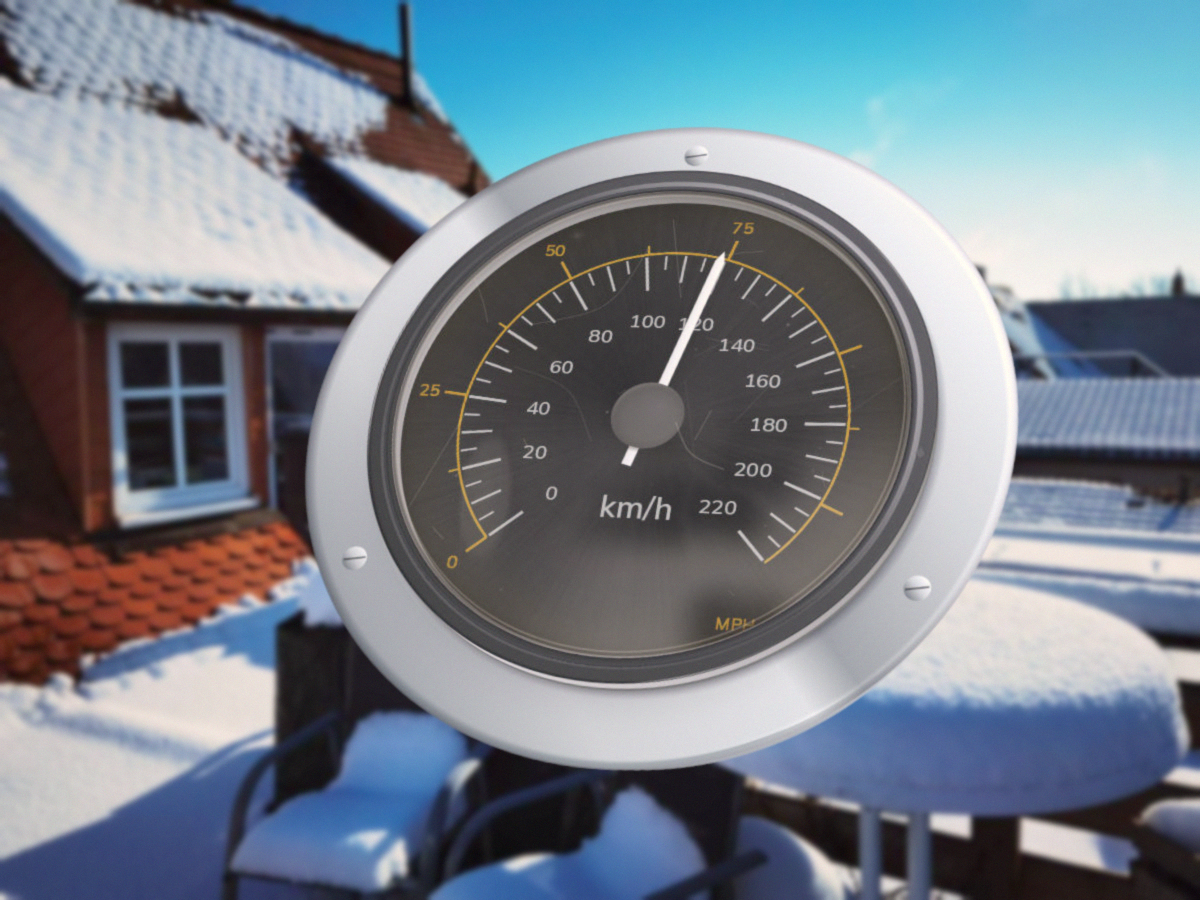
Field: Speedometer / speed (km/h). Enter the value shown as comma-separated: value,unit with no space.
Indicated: 120,km/h
